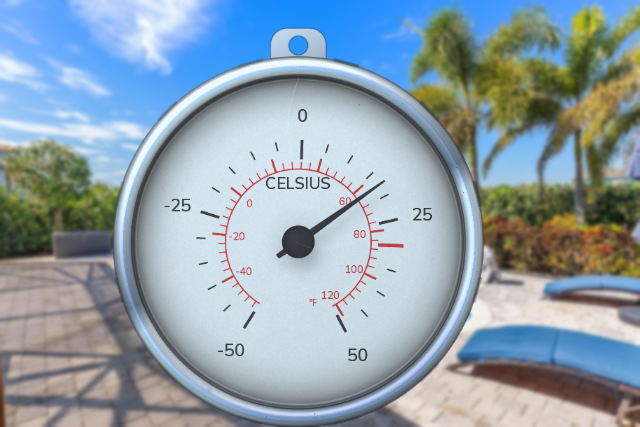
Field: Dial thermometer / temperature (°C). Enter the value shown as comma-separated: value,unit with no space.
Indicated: 17.5,°C
